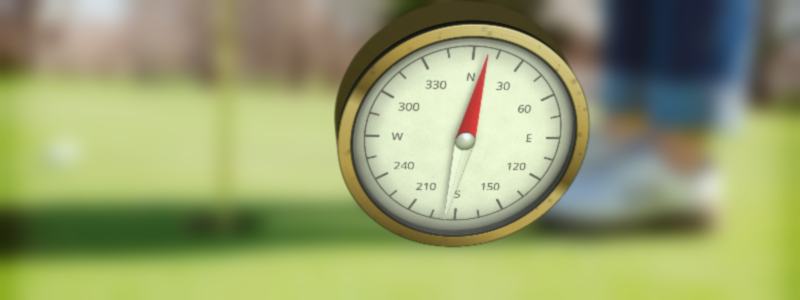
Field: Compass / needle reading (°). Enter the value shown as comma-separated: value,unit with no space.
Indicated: 7.5,°
